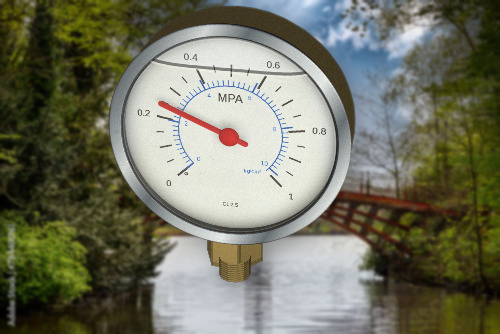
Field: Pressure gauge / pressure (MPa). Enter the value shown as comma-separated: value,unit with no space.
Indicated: 0.25,MPa
